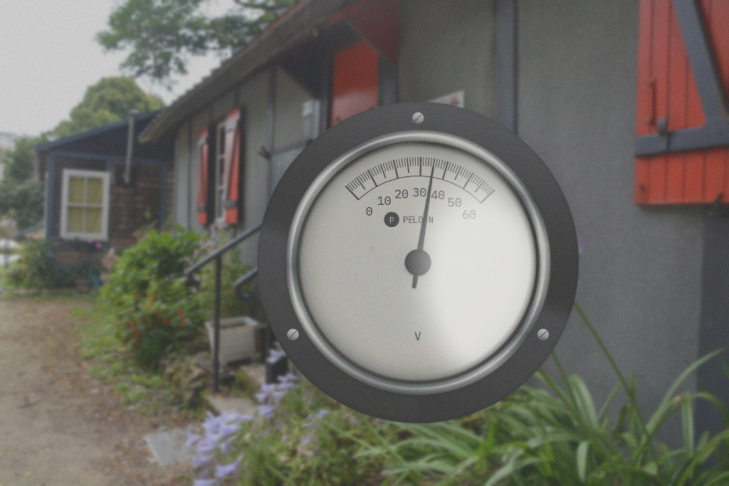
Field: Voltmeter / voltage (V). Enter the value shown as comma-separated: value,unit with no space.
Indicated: 35,V
